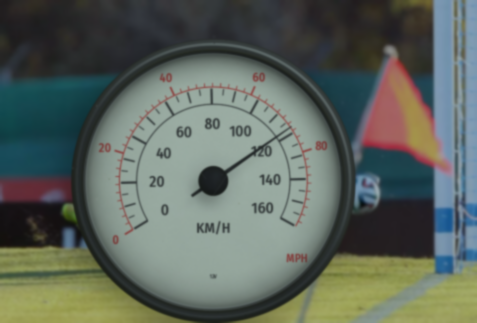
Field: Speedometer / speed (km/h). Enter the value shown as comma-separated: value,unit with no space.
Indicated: 117.5,km/h
